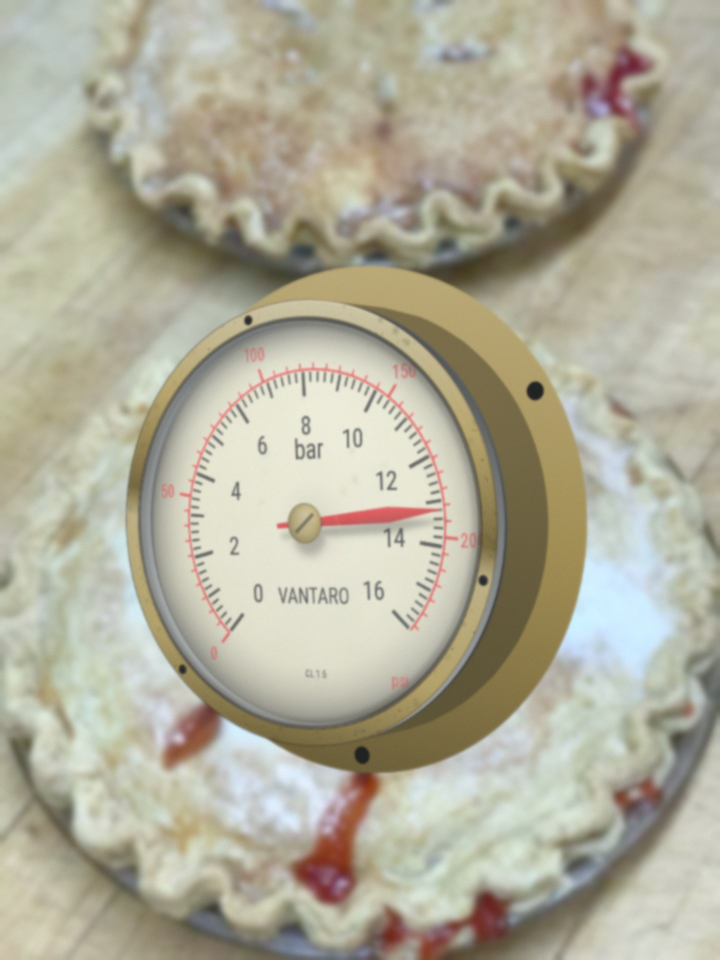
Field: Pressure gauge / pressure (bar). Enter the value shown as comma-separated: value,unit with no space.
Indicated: 13.2,bar
